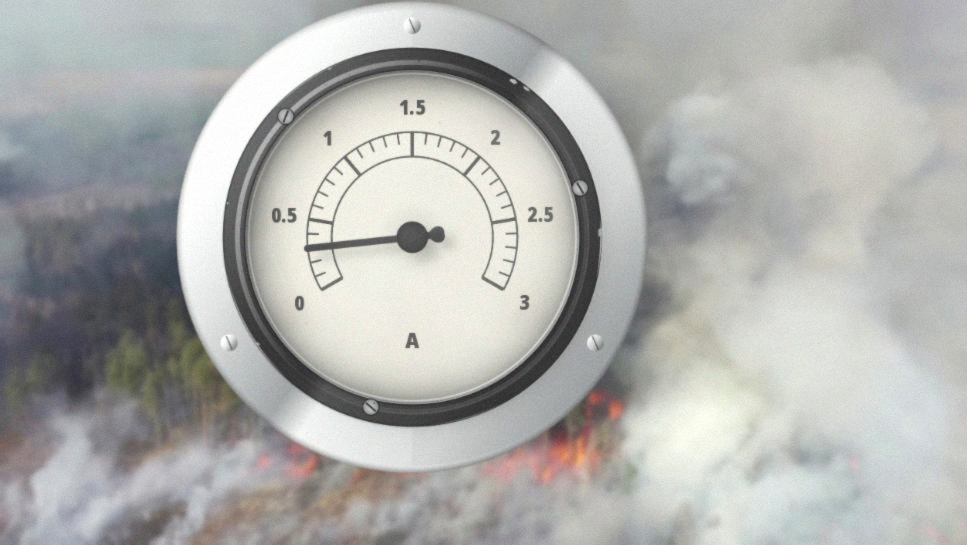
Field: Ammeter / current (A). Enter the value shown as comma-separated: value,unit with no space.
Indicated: 0.3,A
